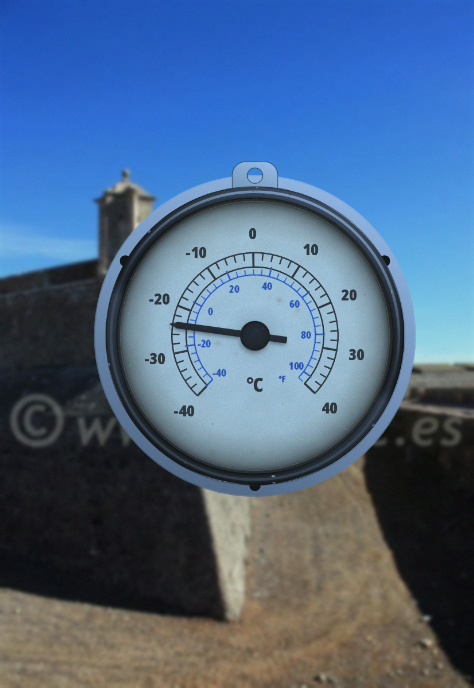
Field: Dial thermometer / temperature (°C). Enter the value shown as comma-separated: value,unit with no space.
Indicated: -24,°C
